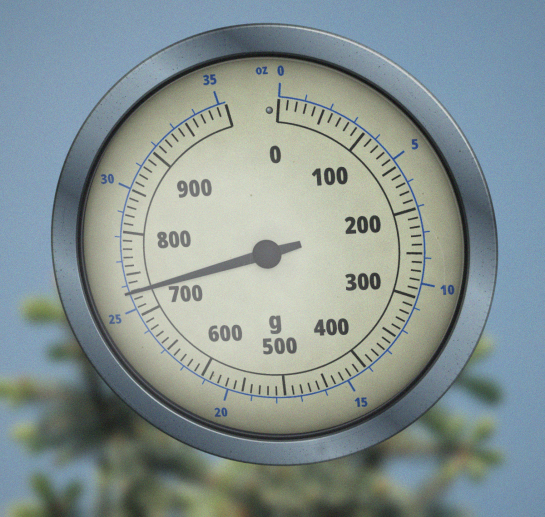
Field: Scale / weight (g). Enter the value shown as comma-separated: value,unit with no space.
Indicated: 730,g
